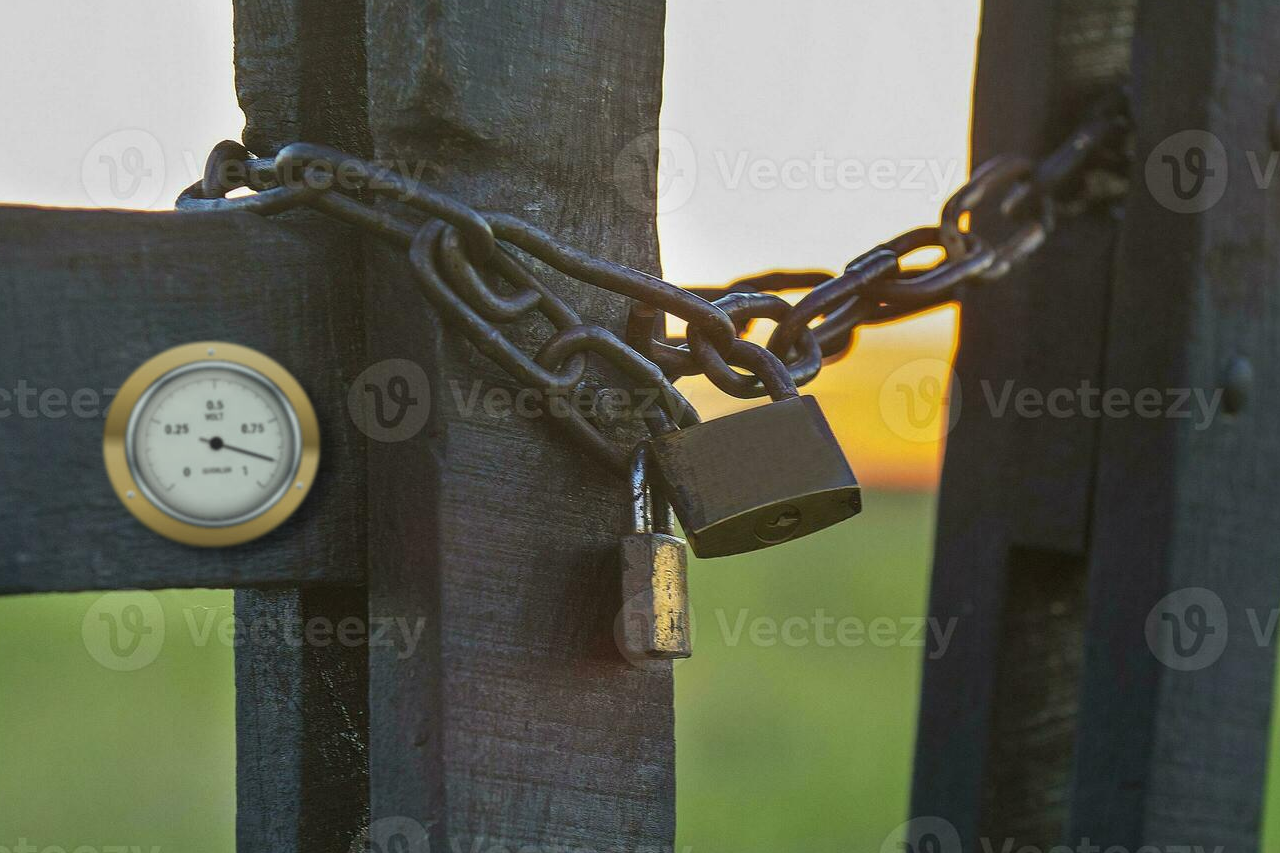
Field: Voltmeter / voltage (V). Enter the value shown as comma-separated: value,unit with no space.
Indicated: 0.9,V
